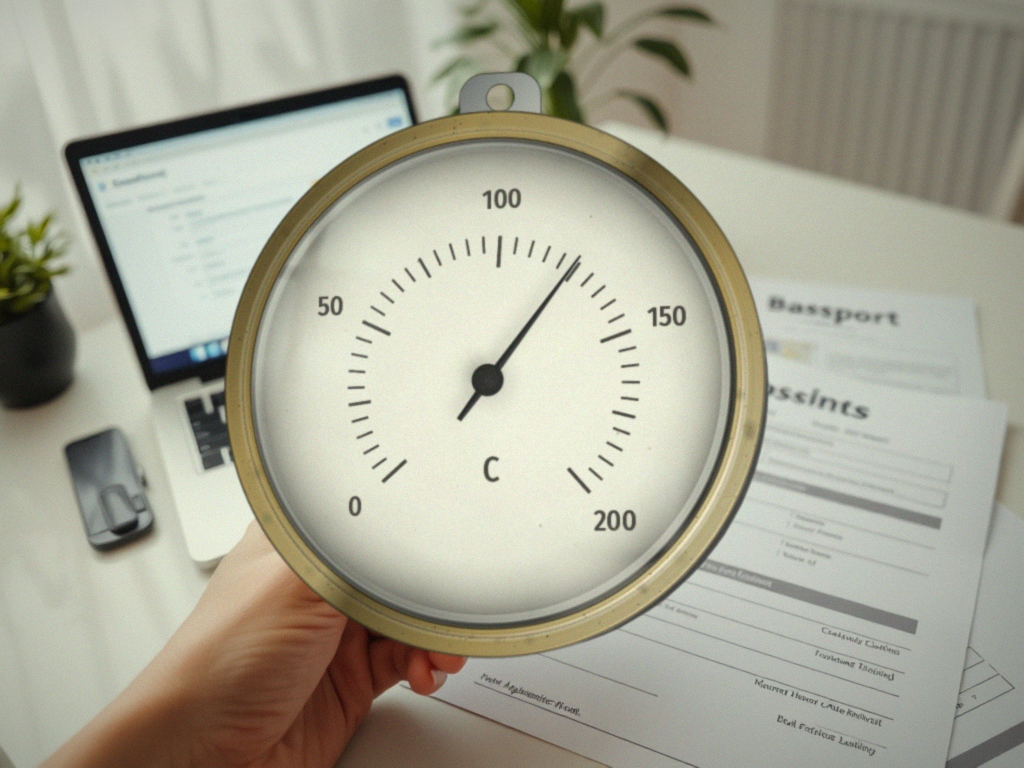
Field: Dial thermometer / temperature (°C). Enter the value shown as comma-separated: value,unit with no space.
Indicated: 125,°C
